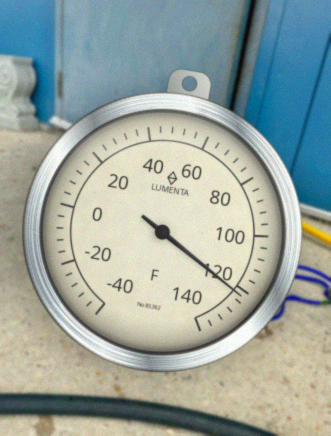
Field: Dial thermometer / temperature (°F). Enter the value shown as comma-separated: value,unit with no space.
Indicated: 122,°F
